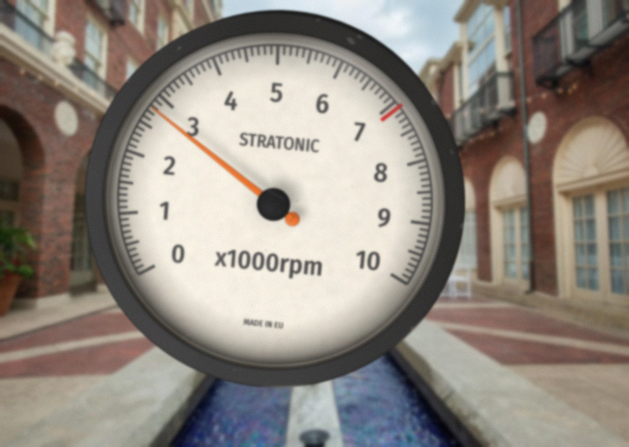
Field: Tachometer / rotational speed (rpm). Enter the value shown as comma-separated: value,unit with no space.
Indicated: 2800,rpm
